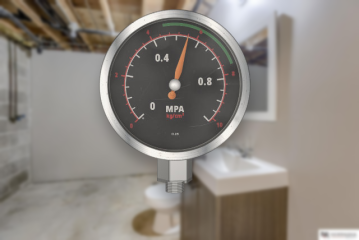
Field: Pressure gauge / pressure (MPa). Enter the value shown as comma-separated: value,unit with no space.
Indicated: 0.55,MPa
